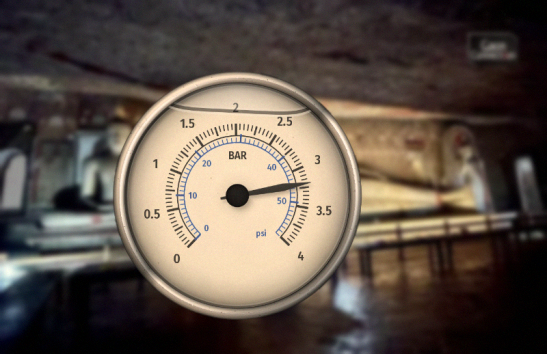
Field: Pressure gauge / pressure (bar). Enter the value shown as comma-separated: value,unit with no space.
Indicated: 3.2,bar
